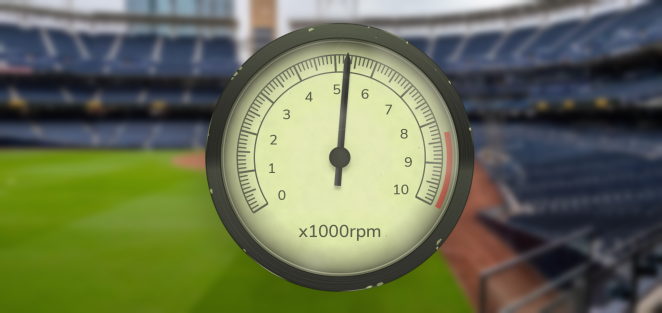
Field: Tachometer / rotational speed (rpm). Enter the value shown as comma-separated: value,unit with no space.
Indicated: 5300,rpm
